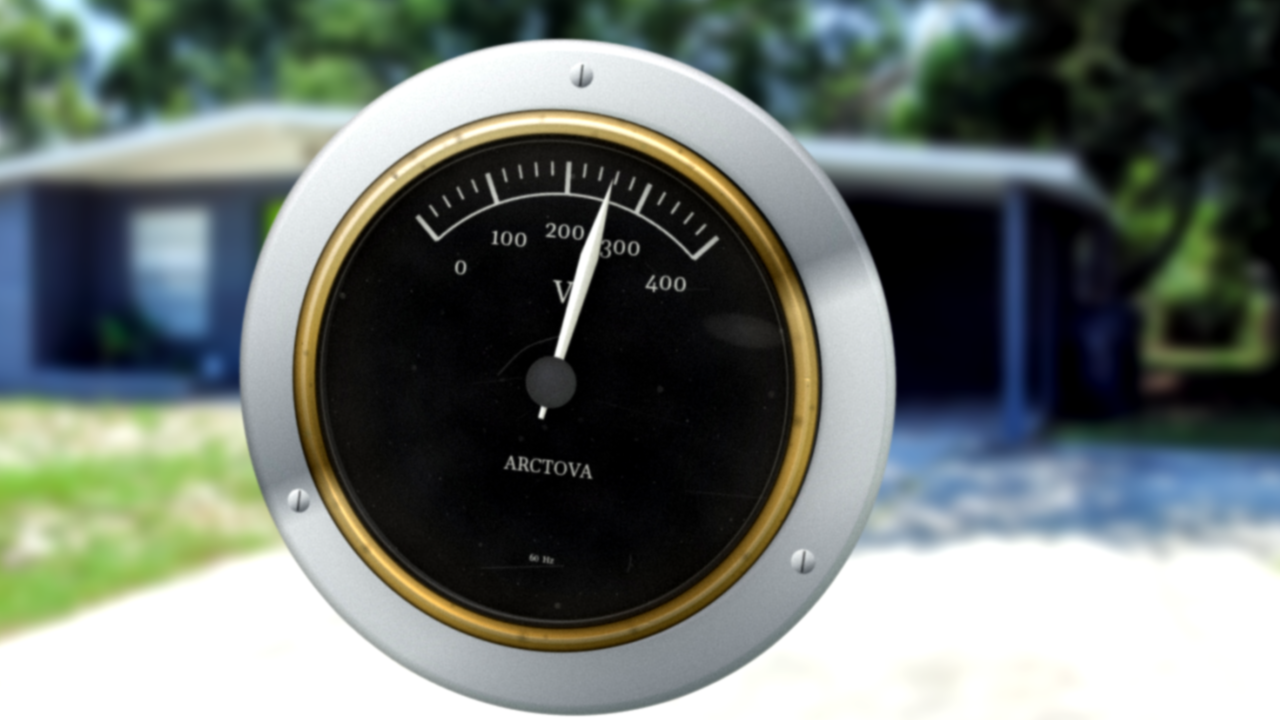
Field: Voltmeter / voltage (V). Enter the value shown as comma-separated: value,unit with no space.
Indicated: 260,V
